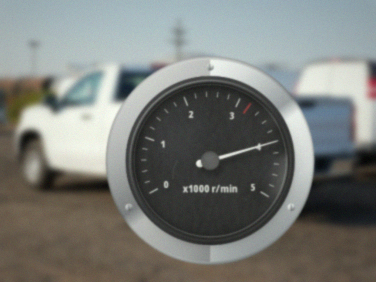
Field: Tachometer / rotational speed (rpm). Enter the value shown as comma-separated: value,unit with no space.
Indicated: 4000,rpm
